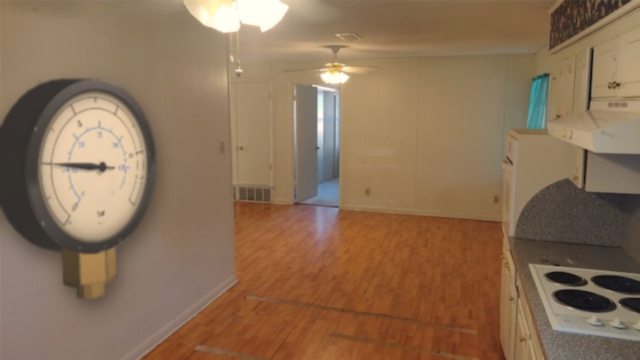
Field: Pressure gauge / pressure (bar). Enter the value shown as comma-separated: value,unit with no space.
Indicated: 2,bar
